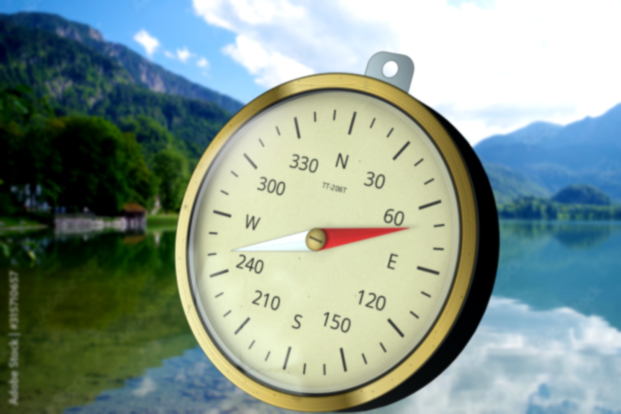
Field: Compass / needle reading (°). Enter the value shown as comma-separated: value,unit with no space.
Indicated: 70,°
